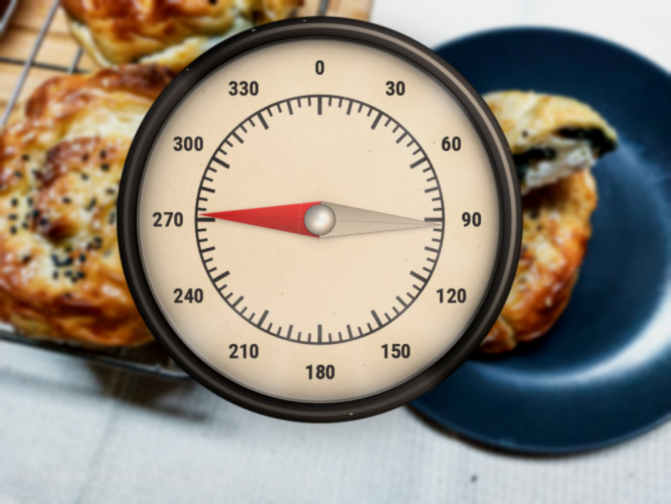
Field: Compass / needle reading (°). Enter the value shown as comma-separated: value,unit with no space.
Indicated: 272.5,°
